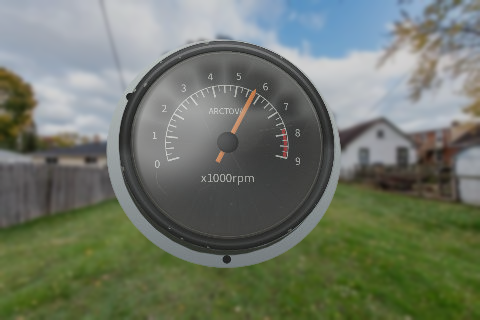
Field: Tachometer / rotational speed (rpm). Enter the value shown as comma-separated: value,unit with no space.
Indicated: 5750,rpm
